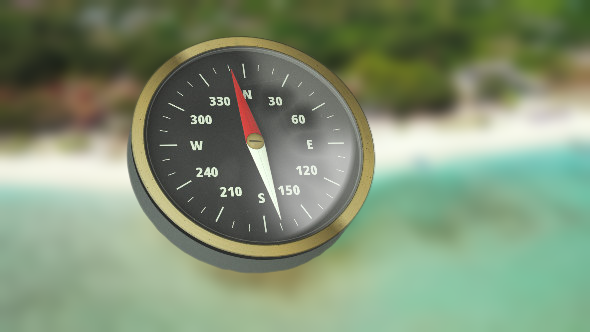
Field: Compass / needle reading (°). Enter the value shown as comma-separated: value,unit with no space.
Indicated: 350,°
